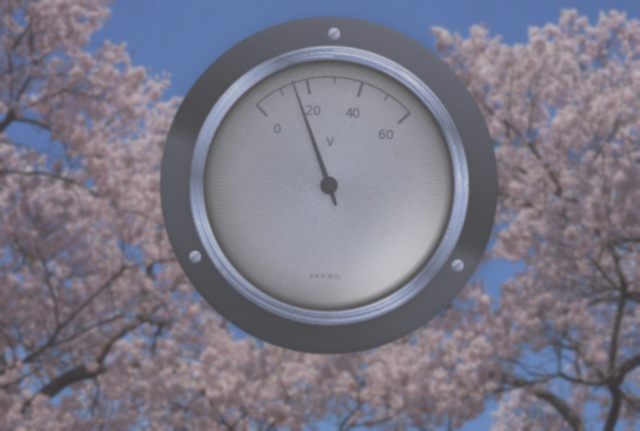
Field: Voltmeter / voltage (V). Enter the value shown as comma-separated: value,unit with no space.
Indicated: 15,V
